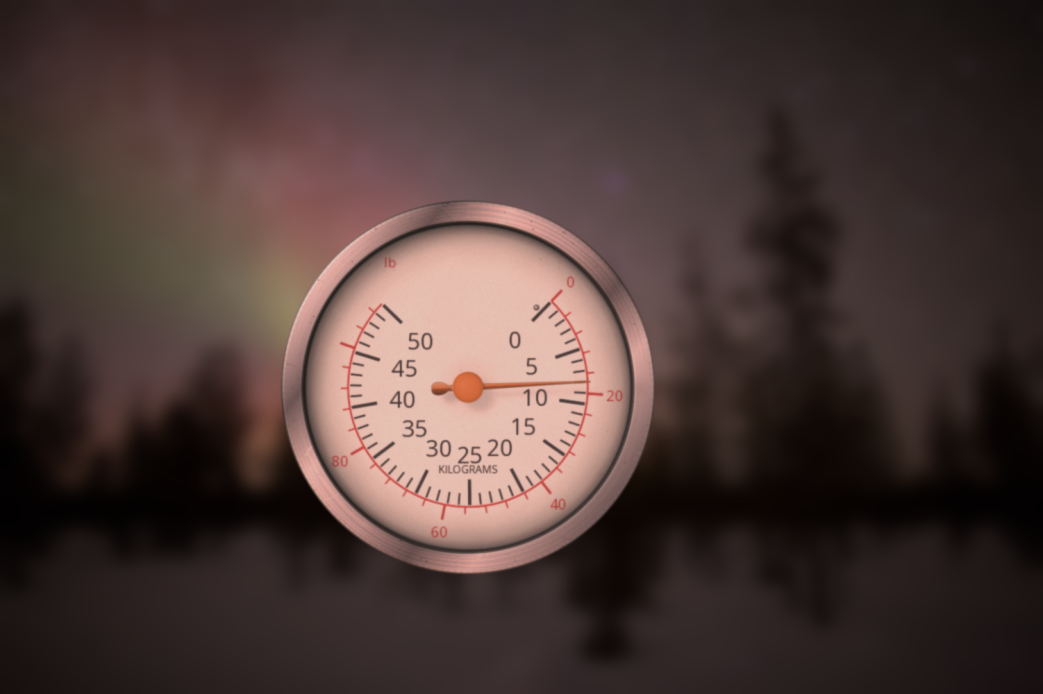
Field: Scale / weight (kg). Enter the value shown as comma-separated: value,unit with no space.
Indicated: 8,kg
